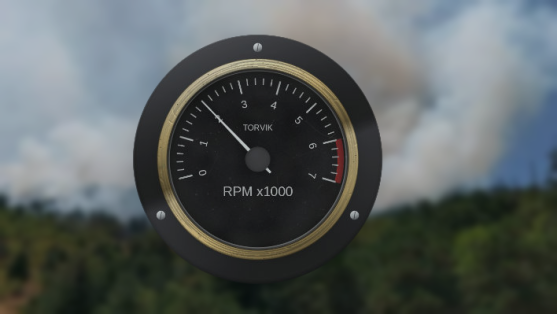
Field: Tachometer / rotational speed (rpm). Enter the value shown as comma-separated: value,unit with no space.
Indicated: 2000,rpm
